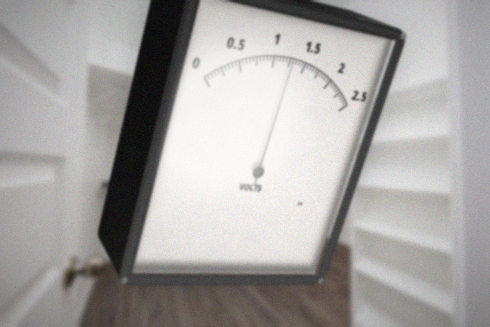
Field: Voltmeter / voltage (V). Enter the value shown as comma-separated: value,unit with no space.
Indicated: 1.25,V
